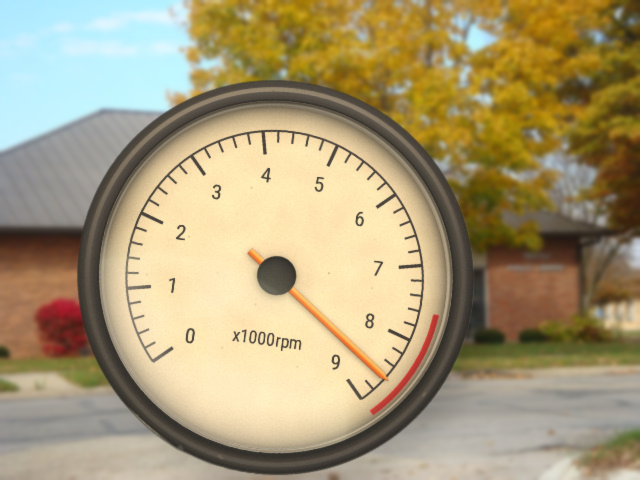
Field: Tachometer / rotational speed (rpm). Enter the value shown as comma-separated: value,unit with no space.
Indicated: 8600,rpm
